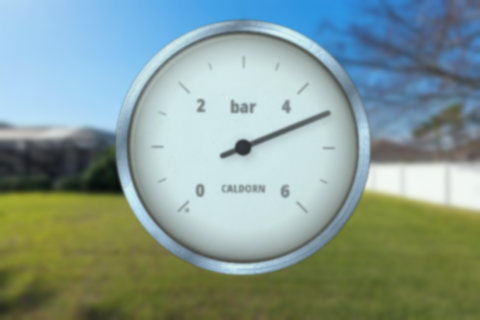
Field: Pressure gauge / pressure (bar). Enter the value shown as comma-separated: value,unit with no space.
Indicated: 4.5,bar
